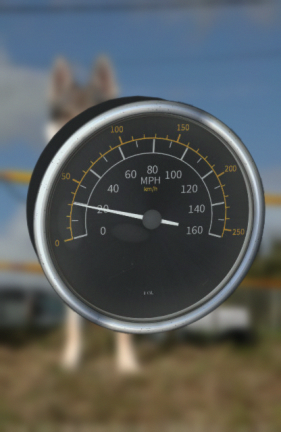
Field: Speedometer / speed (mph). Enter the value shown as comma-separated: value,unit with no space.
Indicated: 20,mph
